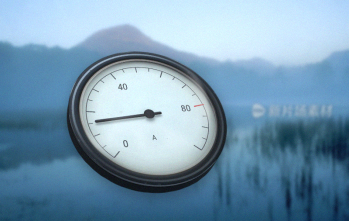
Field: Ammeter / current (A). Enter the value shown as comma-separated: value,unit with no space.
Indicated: 15,A
